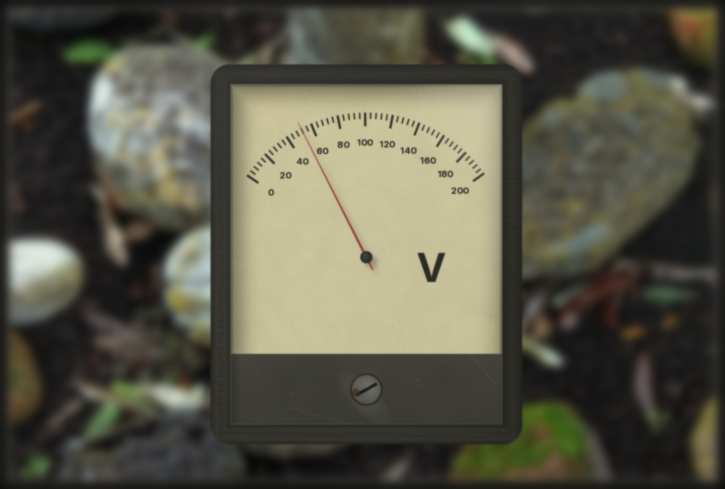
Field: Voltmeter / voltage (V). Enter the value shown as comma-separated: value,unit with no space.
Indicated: 52,V
